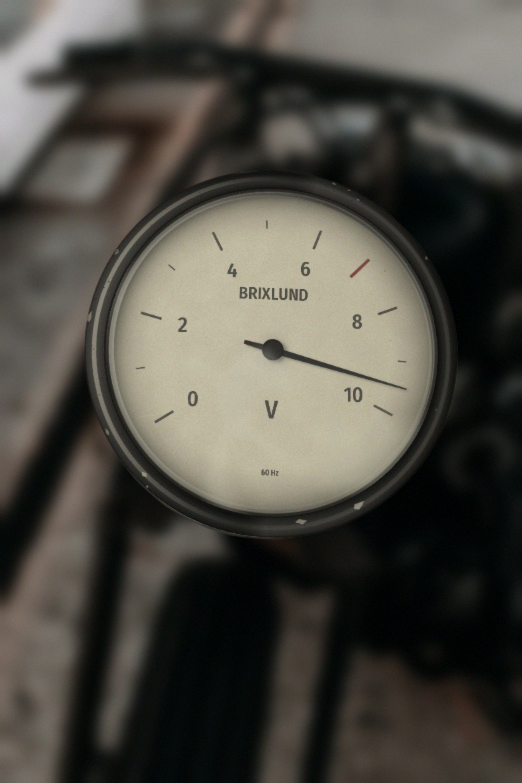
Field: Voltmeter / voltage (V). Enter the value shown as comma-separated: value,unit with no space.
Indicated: 9.5,V
